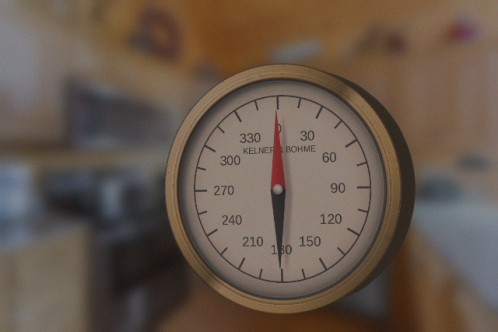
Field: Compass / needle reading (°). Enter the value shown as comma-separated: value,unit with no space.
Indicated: 0,°
